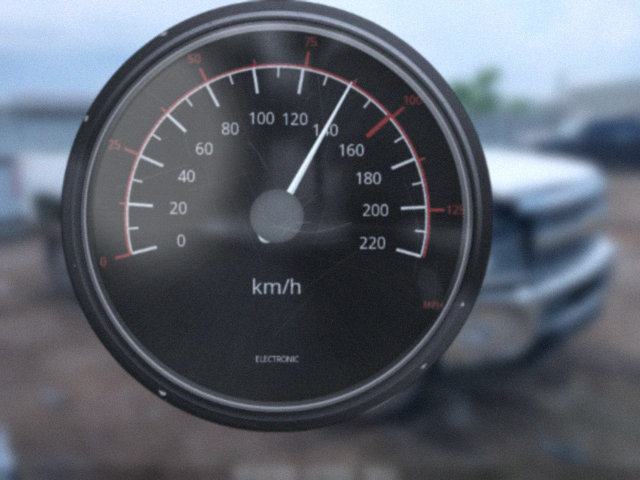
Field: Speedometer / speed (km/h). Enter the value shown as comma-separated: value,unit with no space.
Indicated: 140,km/h
